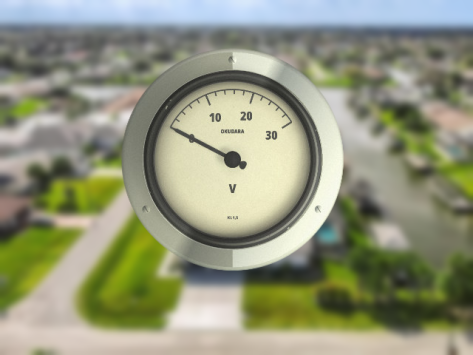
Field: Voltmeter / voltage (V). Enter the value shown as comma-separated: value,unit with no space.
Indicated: 0,V
